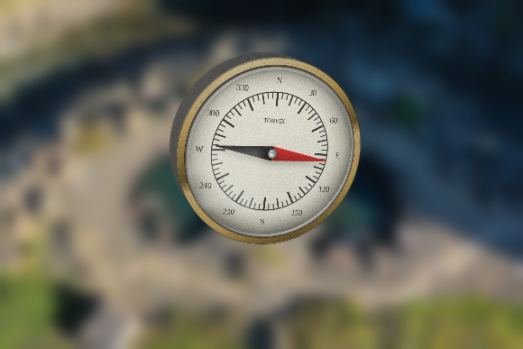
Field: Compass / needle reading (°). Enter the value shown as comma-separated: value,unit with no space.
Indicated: 95,°
